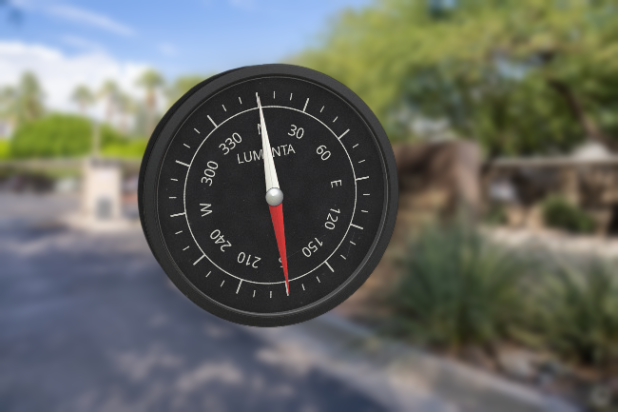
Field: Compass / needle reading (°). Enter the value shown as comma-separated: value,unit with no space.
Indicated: 180,°
